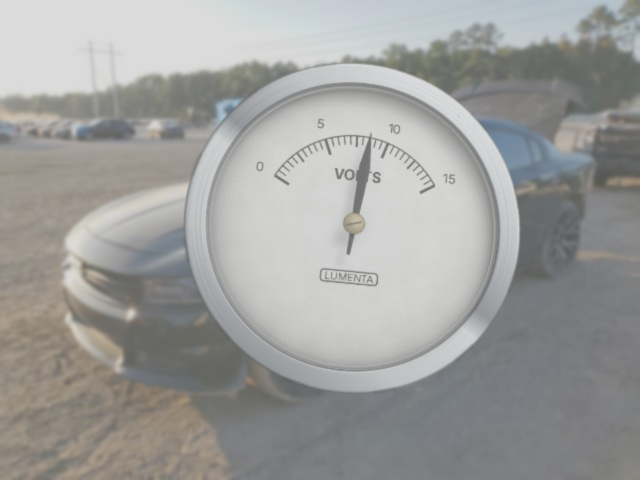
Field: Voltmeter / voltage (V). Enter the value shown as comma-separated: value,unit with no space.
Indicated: 8.5,V
